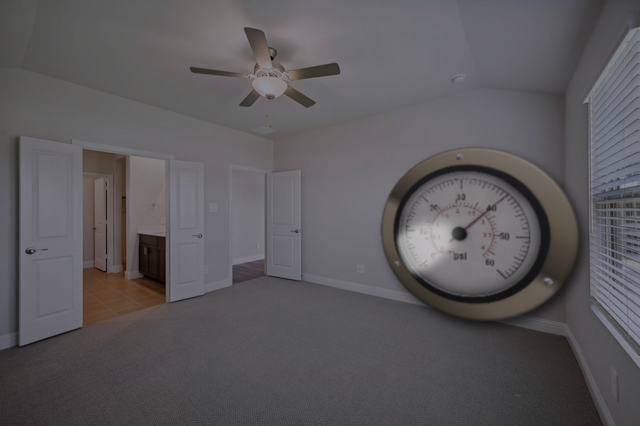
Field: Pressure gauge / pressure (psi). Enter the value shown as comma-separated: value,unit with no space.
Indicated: 40,psi
